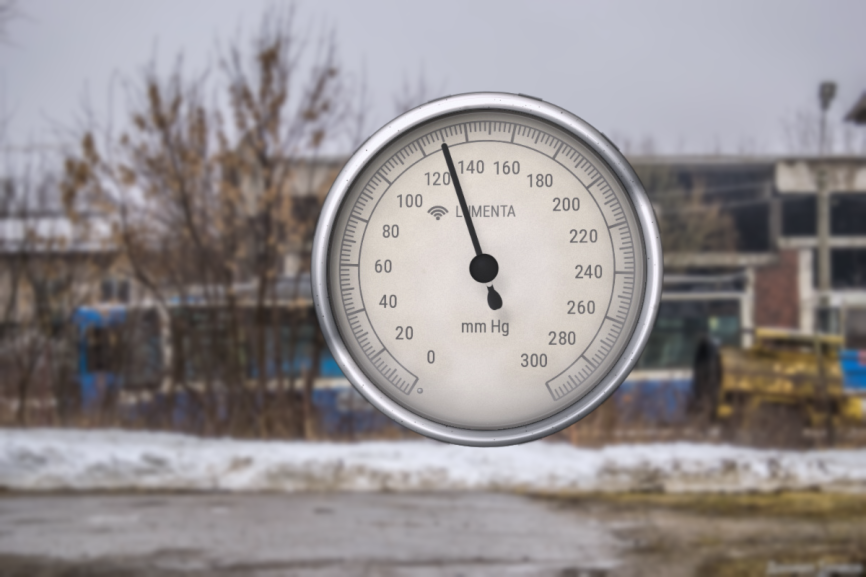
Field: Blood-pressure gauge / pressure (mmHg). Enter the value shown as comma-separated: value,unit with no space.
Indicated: 130,mmHg
